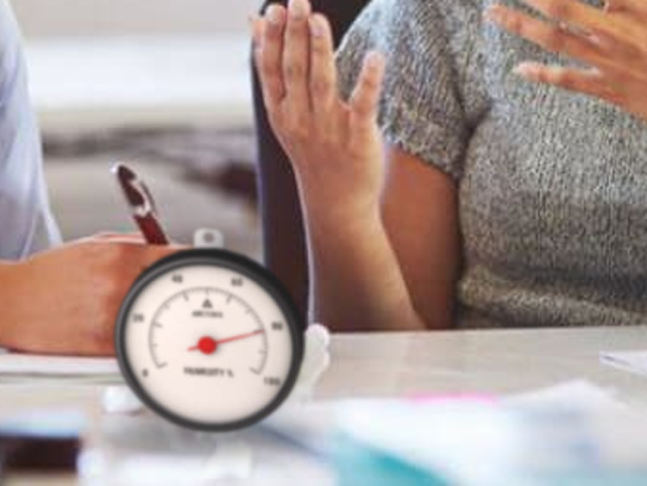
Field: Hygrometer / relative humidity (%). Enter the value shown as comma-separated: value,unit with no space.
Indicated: 80,%
